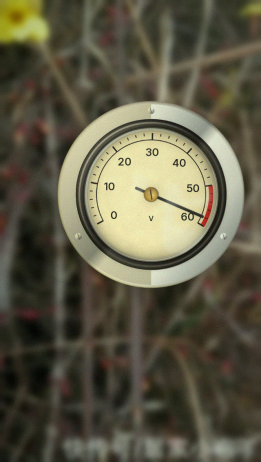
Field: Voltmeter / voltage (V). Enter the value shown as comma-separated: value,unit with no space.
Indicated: 58,V
